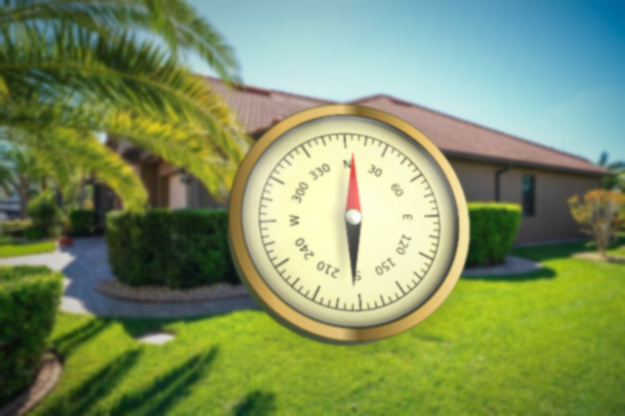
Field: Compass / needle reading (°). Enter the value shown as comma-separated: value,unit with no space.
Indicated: 5,°
